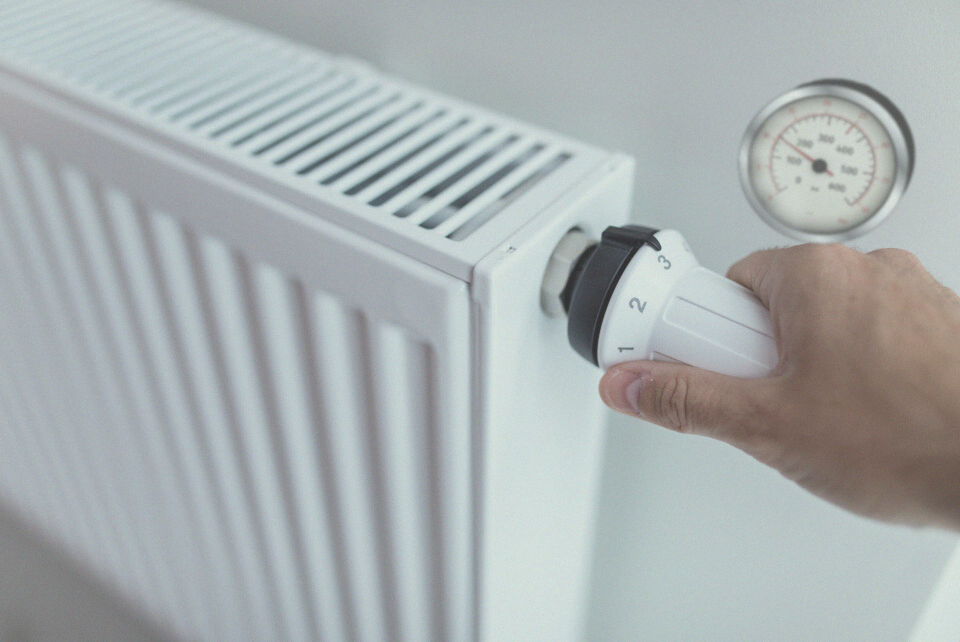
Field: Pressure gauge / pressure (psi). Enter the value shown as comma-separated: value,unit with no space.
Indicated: 160,psi
